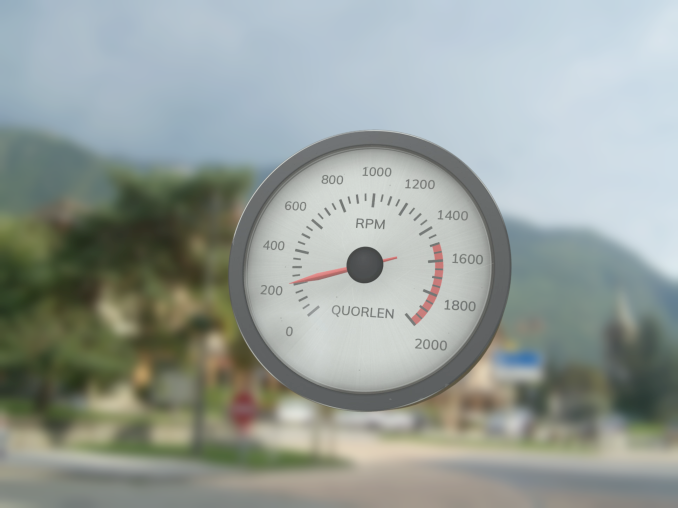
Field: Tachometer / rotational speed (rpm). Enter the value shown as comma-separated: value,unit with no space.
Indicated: 200,rpm
